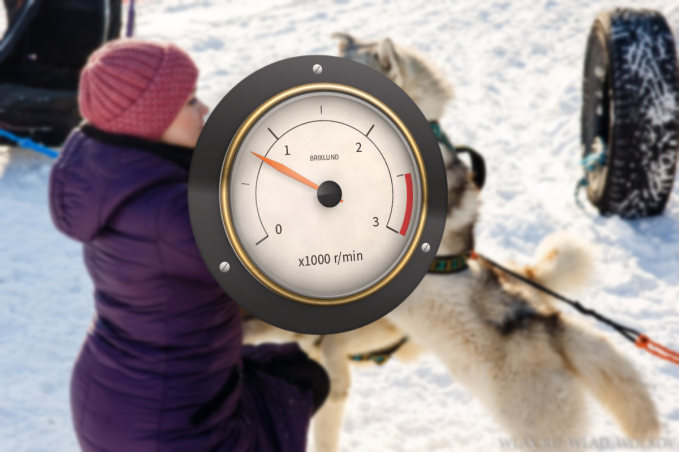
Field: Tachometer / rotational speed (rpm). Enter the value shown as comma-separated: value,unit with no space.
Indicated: 750,rpm
